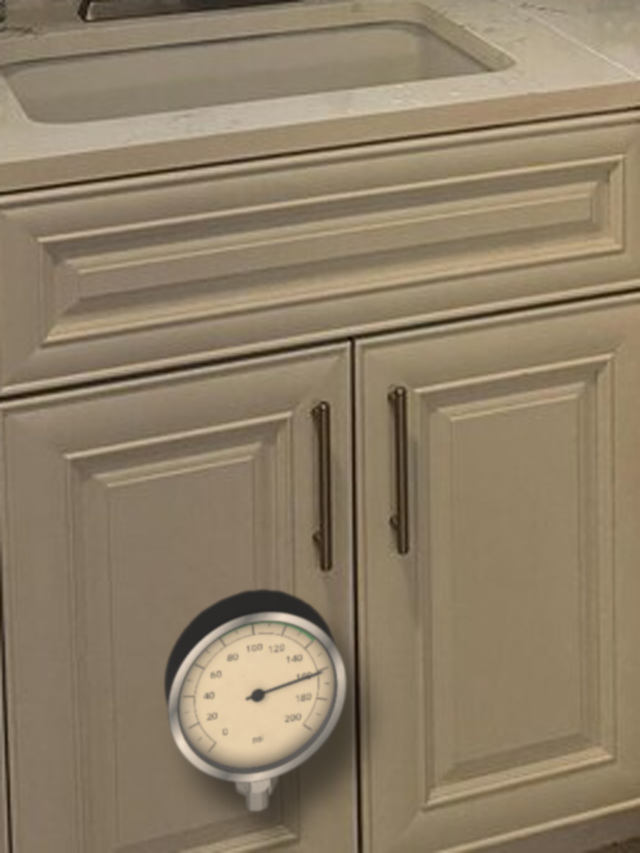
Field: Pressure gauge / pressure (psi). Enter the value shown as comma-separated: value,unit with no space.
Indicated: 160,psi
